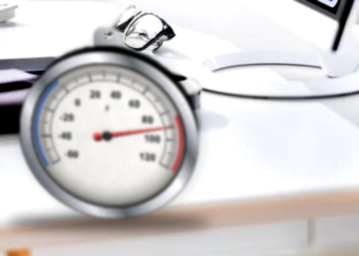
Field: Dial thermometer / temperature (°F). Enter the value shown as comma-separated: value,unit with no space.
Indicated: 90,°F
